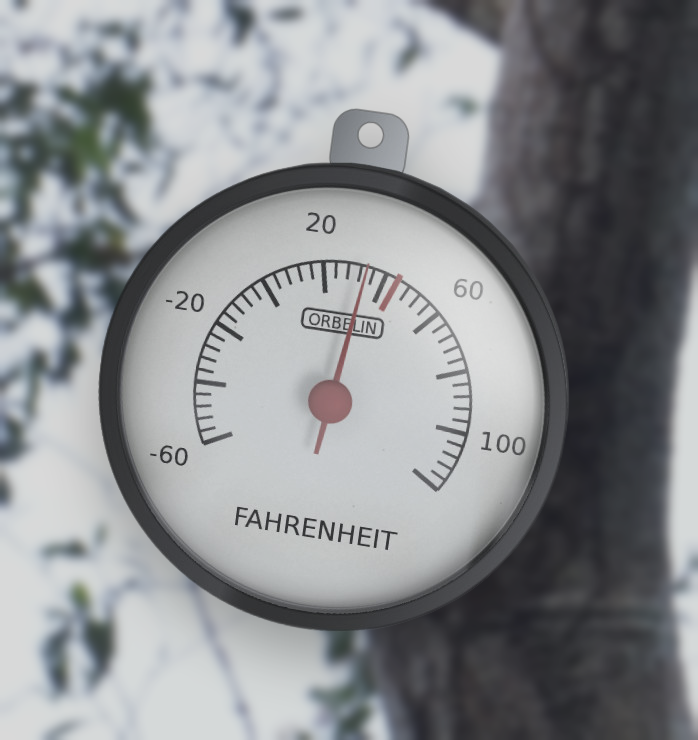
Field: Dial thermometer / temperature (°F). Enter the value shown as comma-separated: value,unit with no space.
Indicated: 34,°F
